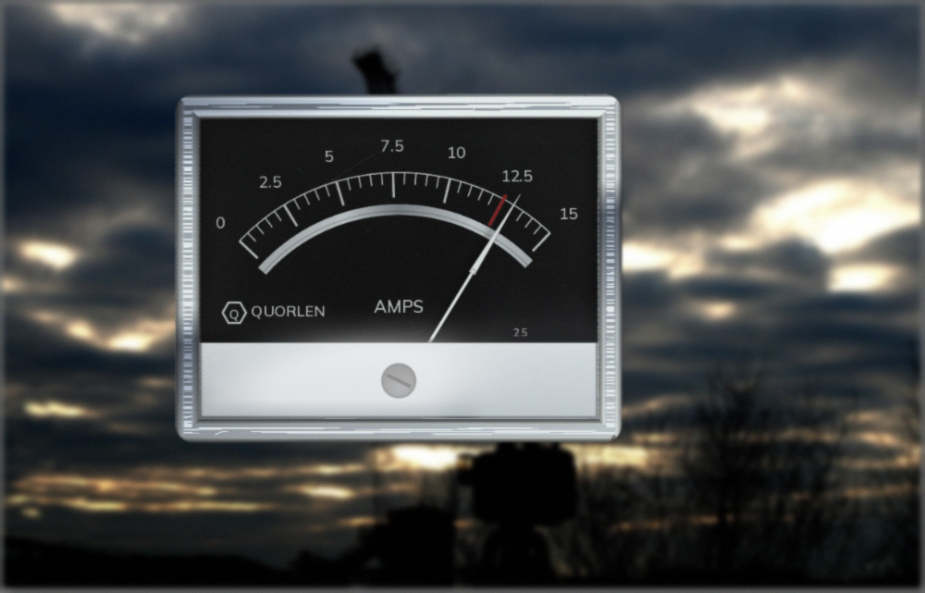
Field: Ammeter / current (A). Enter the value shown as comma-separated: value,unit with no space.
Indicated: 13,A
